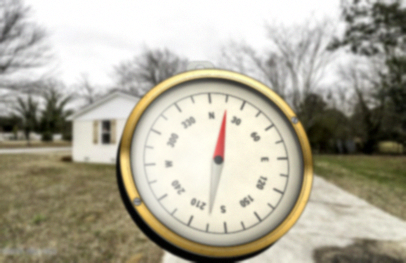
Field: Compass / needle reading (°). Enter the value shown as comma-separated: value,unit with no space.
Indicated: 15,°
